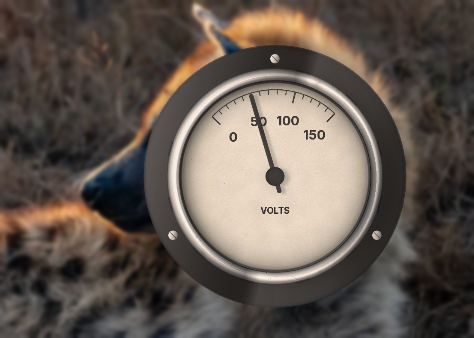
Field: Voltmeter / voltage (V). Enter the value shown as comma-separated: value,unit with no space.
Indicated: 50,V
